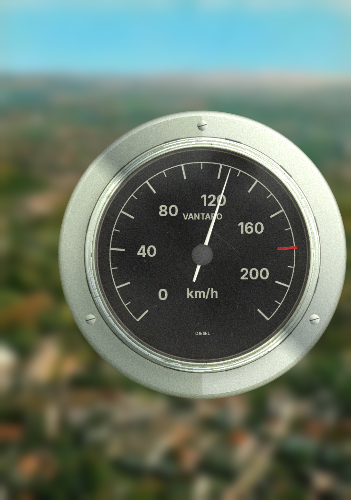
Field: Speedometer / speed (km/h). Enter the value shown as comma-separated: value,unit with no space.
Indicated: 125,km/h
